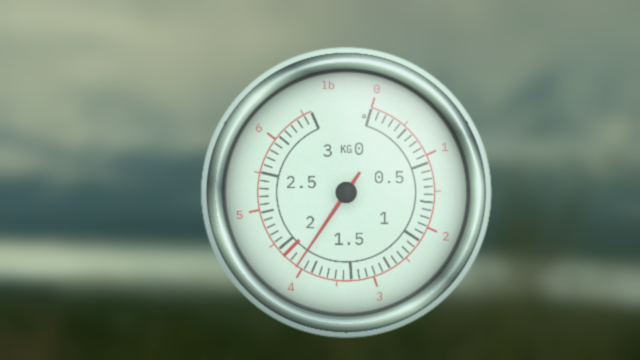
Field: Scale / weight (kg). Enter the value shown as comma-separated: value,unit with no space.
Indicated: 1.85,kg
